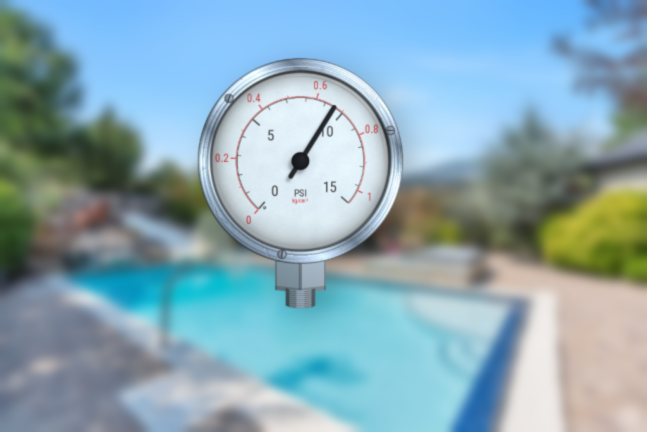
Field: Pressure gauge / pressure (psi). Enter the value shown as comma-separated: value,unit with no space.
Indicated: 9.5,psi
